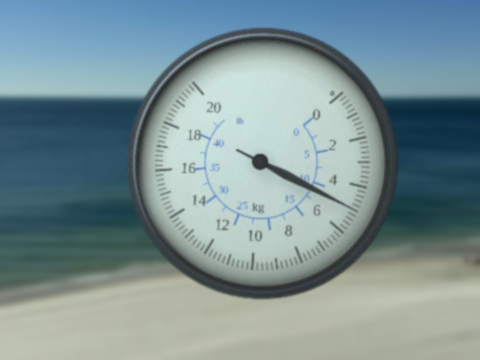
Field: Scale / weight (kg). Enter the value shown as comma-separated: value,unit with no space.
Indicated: 5,kg
